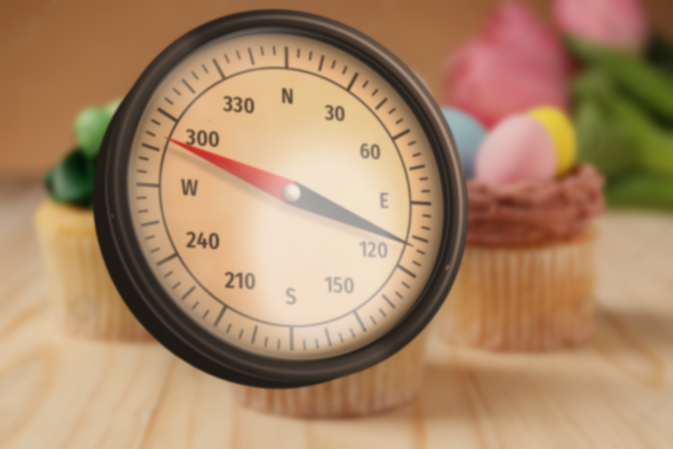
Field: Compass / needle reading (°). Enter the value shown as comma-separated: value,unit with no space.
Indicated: 290,°
